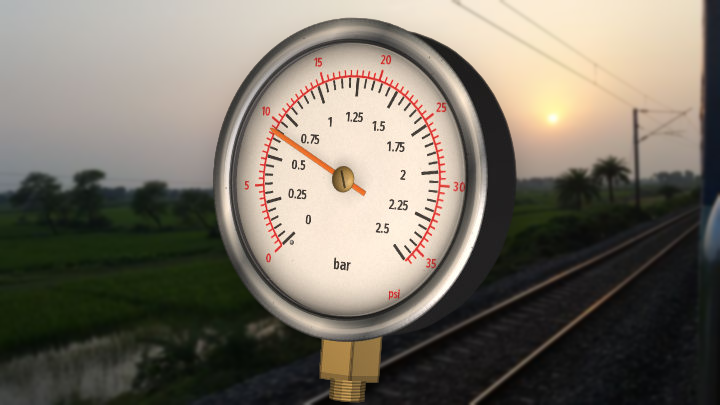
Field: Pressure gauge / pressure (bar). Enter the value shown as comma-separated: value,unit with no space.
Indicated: 0.65,bar
